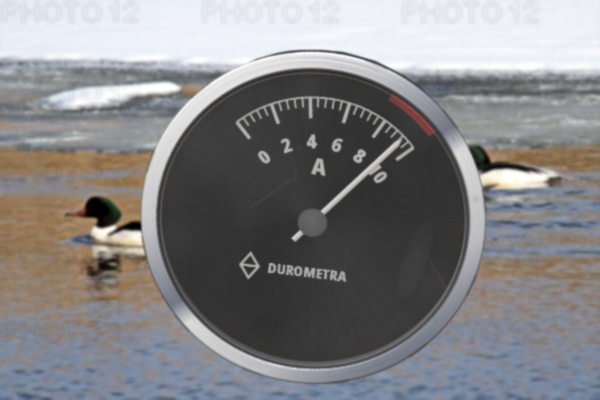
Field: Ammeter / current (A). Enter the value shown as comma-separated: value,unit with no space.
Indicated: 9.2,A
